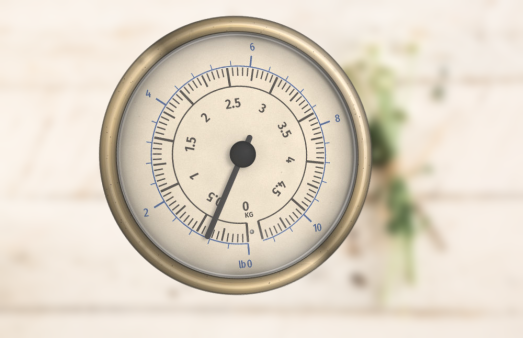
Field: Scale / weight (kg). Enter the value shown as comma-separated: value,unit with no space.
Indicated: 0.4,kg
